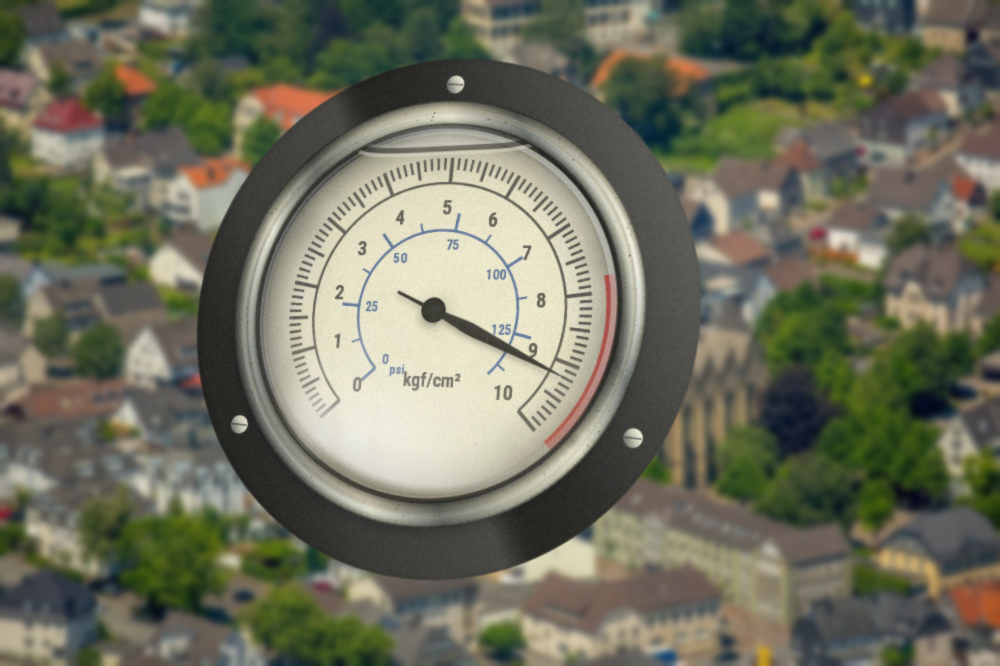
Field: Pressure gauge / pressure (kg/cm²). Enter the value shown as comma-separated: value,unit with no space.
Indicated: 9.2,kg/cm²
